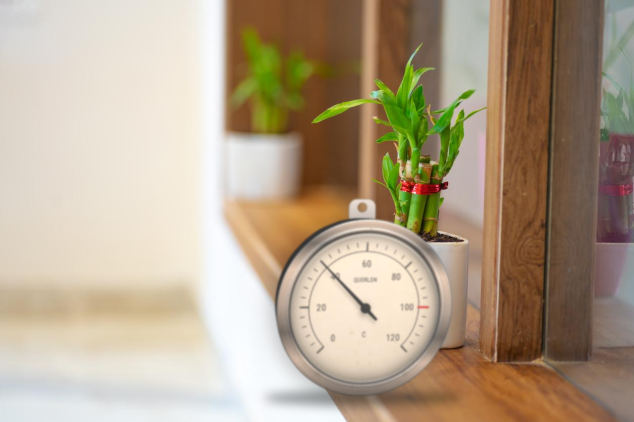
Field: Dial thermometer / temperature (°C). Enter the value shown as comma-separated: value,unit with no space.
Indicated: 40,°C
